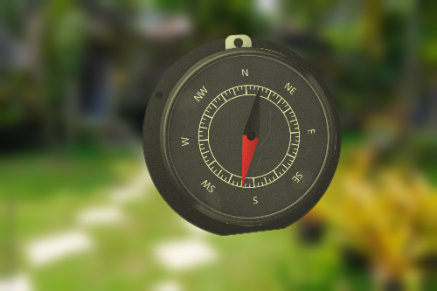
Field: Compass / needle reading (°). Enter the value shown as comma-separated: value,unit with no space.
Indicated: 195,°
